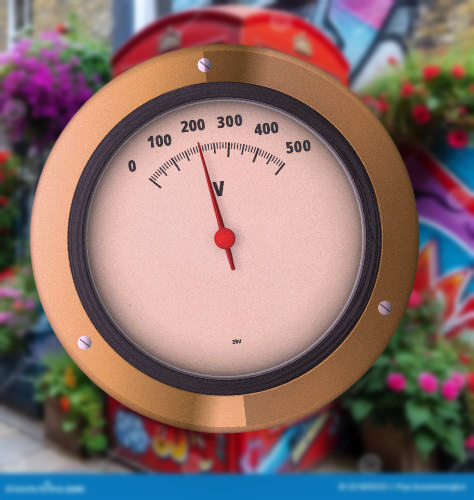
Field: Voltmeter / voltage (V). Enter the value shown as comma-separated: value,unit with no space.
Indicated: 200,V
